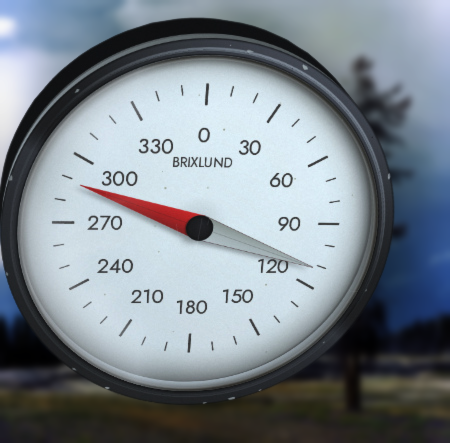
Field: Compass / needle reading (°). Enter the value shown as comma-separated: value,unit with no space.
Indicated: 290,°
